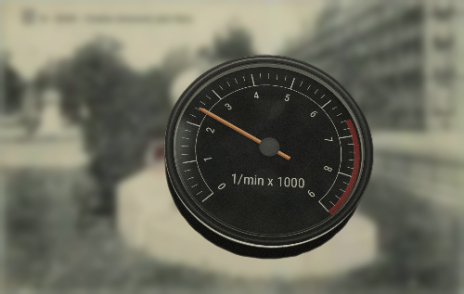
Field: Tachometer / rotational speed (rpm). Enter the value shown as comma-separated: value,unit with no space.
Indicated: 2400,rpm
